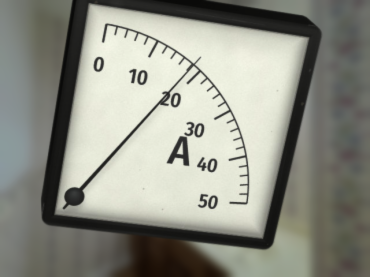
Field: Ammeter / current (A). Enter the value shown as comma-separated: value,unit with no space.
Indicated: 18,A
